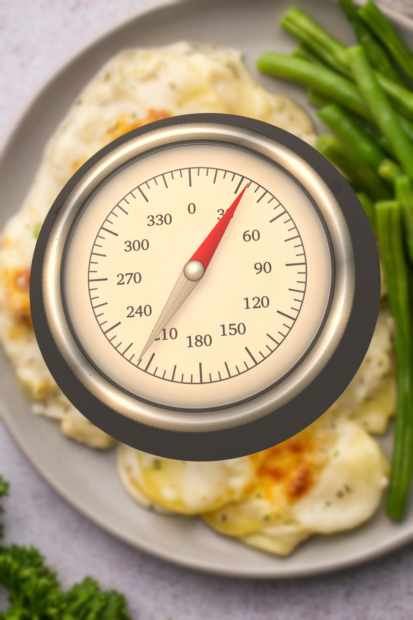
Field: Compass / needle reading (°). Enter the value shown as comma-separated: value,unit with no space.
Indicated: 35,°
